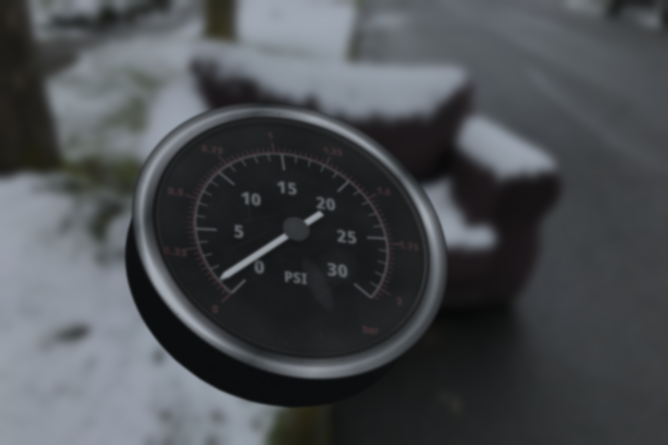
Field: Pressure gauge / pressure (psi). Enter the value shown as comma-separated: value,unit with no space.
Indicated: 1,psi
